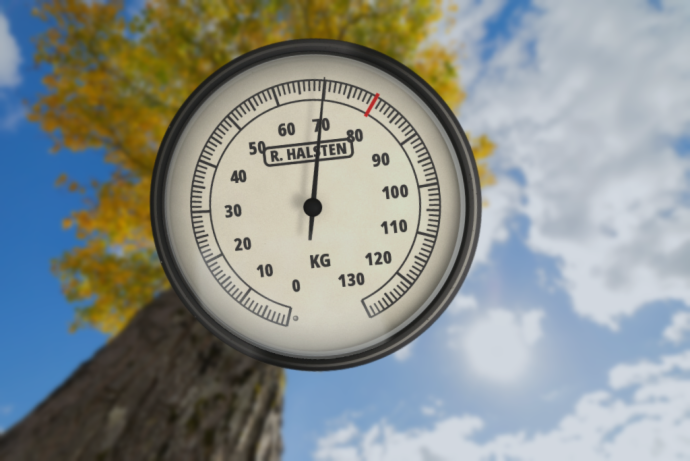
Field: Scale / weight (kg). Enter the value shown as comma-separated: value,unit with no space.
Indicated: 70,kg
